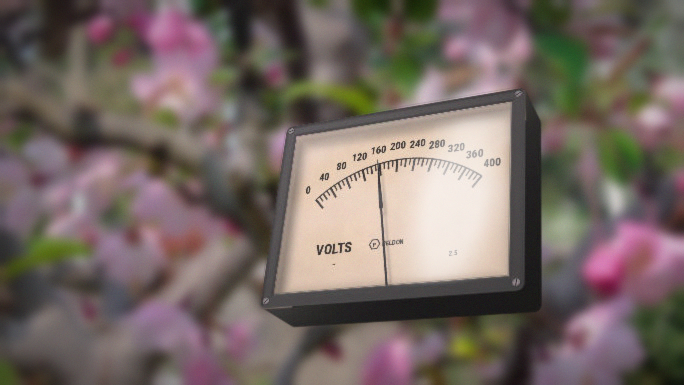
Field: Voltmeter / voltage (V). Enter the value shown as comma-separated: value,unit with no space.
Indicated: 160,V
